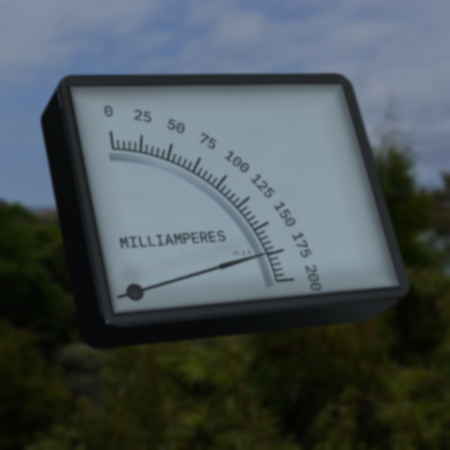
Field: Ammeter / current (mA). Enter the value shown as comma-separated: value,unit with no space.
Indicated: 175,mA
